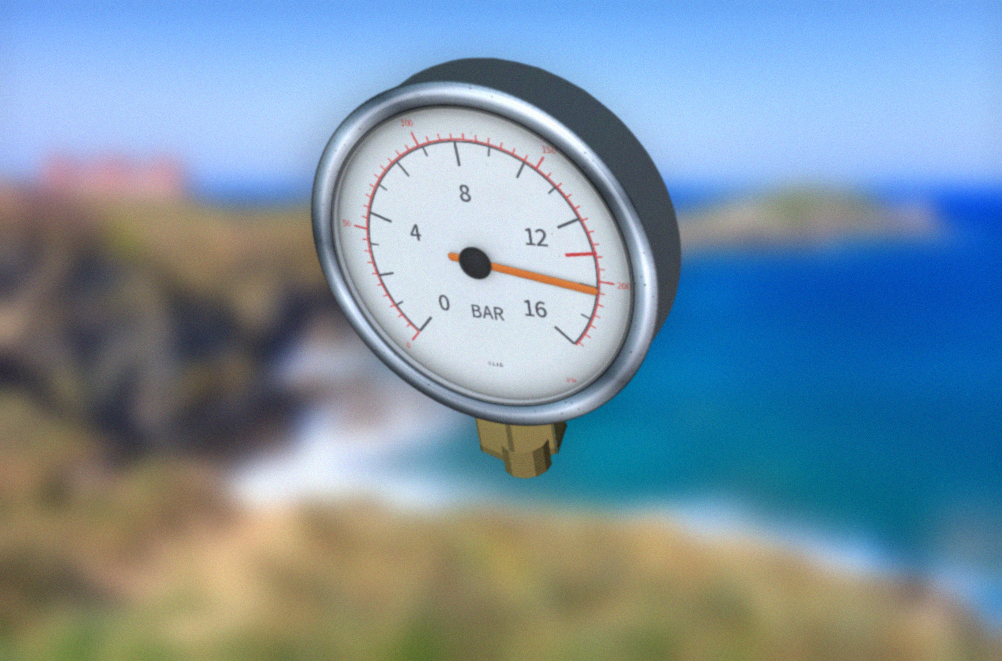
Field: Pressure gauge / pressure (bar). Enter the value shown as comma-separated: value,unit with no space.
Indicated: 14,bar
